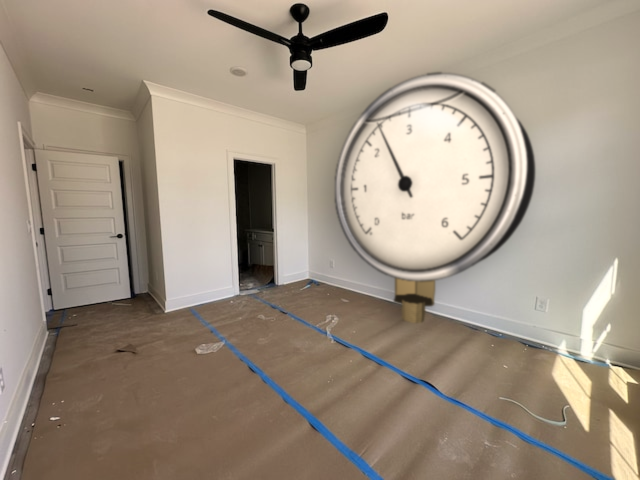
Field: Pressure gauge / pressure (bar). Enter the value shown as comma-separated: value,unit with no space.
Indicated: 2.4,bar
